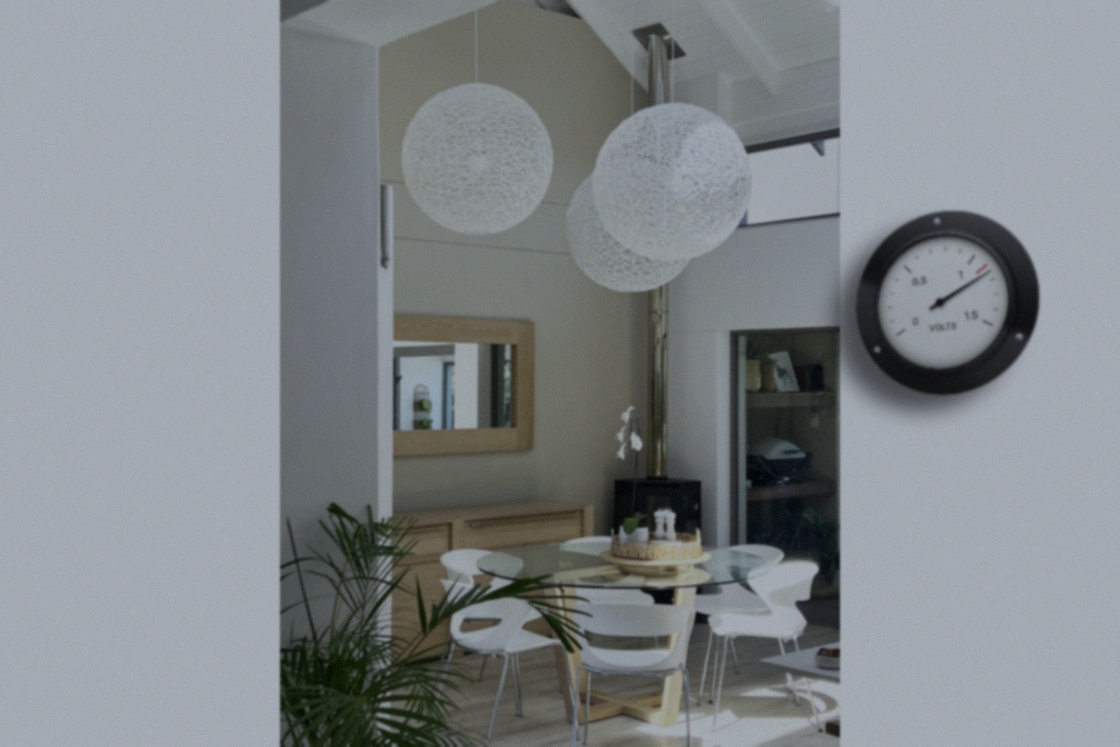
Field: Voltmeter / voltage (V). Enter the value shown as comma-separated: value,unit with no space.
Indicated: 1.15,V
